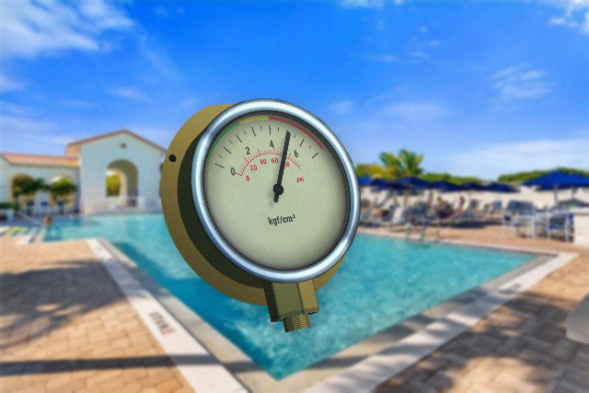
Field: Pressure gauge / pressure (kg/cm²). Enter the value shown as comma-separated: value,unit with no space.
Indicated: 5,kg/cm²
